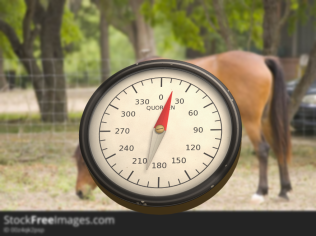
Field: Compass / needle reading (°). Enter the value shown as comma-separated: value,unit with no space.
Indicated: 15,°
